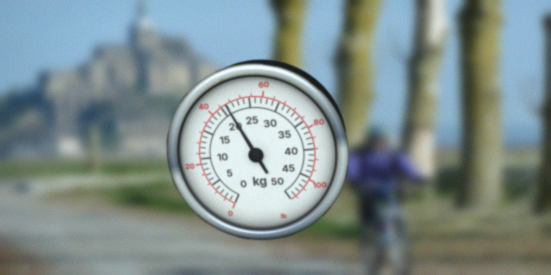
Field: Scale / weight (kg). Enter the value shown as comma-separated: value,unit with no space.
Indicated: 21,kg
